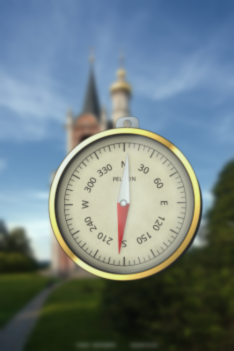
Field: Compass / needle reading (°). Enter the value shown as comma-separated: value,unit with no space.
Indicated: 185,°
